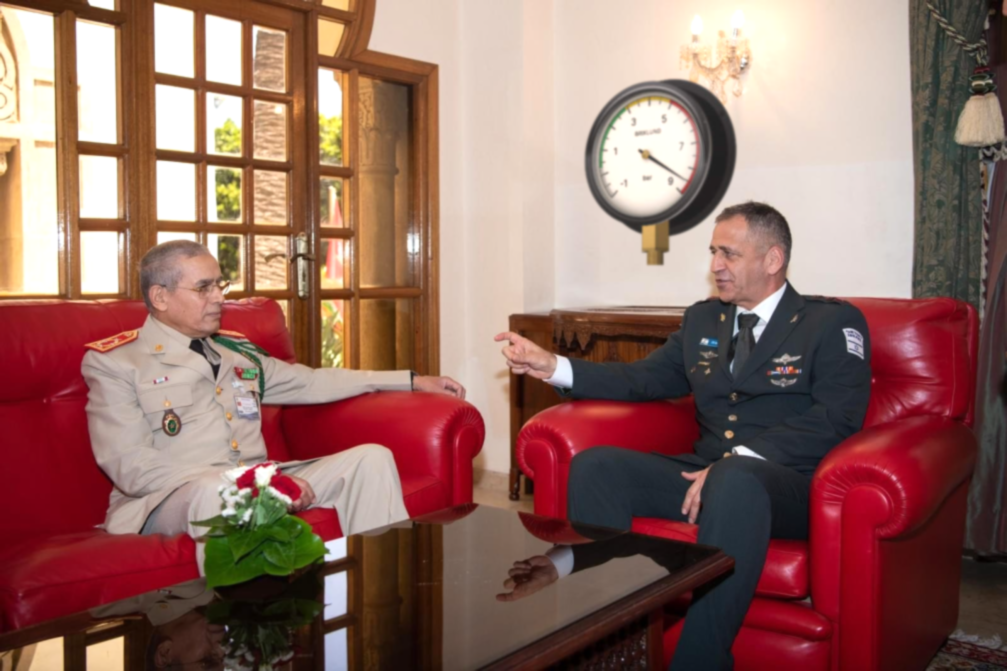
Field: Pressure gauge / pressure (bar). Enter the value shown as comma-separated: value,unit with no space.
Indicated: 8.5,bar
